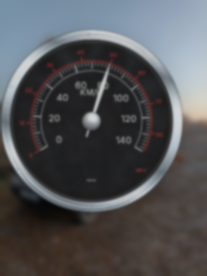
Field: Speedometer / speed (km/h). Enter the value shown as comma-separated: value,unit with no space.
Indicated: 80,km/h
